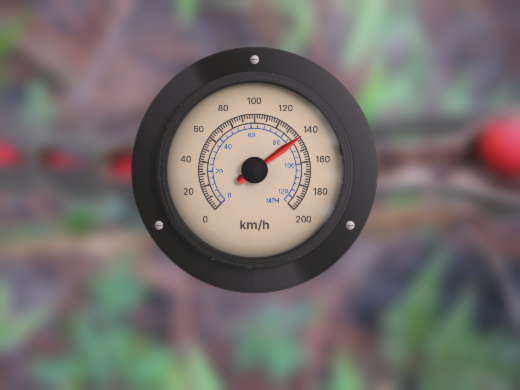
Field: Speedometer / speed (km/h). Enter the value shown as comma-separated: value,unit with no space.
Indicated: 140,km/h
